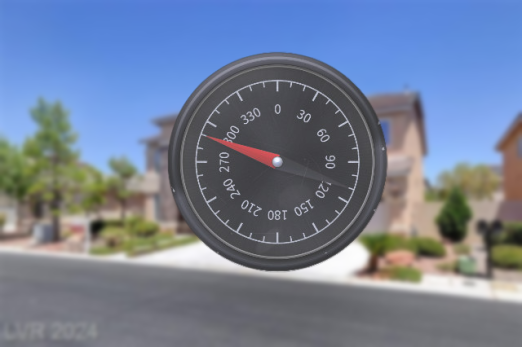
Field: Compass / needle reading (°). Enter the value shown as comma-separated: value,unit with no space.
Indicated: 290,°
